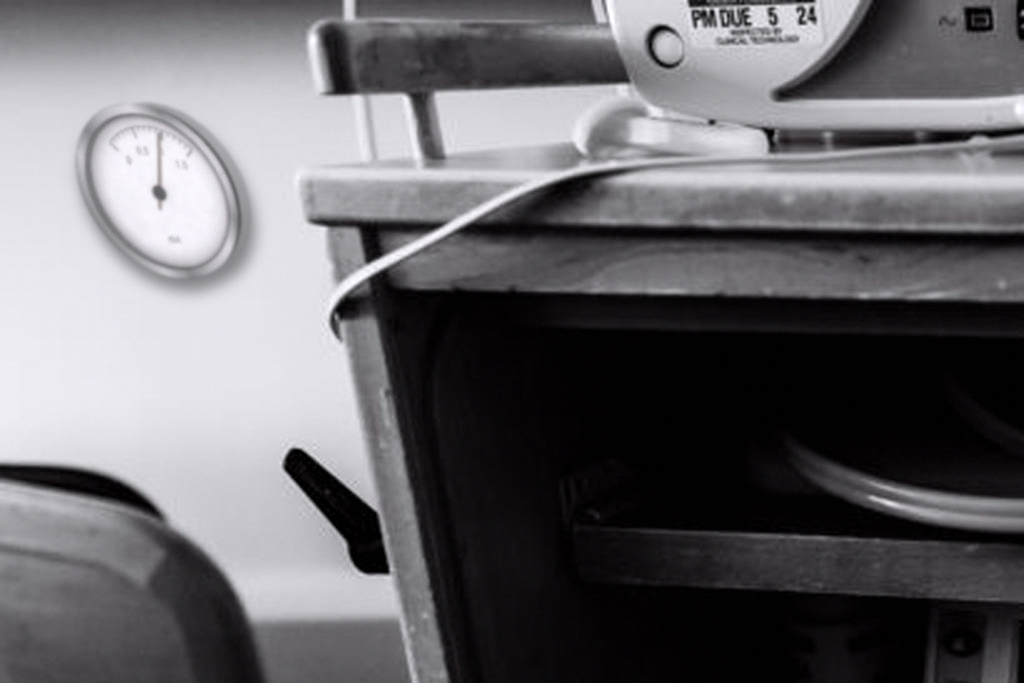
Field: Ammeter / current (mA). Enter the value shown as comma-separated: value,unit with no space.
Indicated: 1,mA
